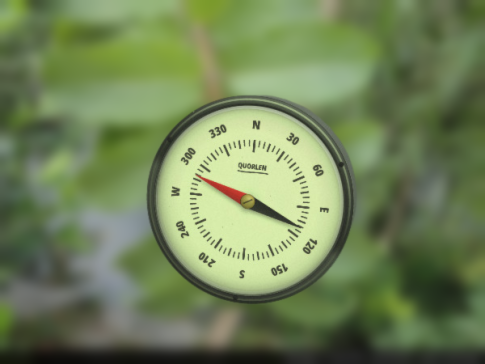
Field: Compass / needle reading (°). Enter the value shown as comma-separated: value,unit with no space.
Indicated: 290,°
